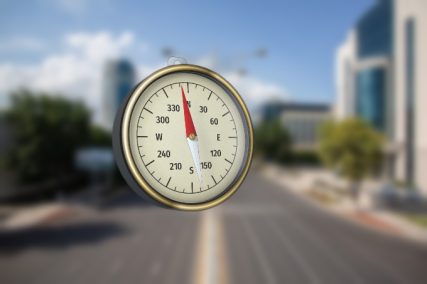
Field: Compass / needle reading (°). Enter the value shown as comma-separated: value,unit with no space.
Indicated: 350,°
